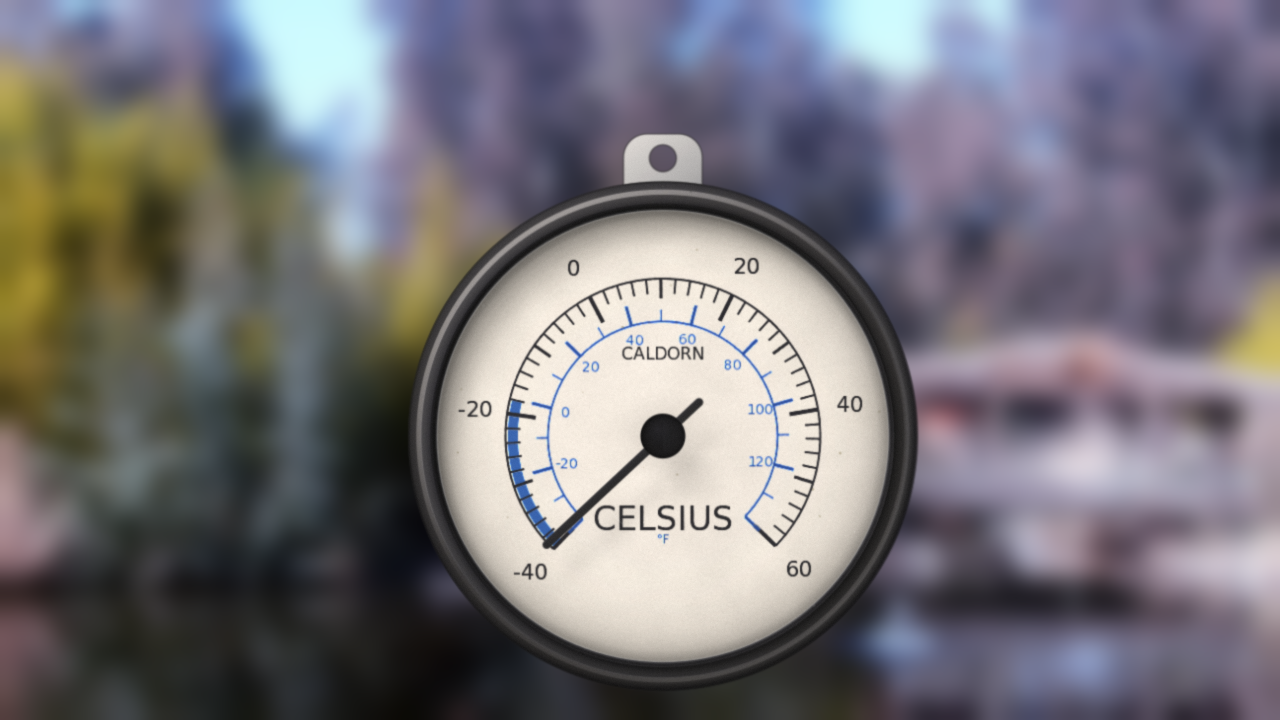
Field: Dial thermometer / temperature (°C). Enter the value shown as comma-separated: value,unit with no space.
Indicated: -39,°C
